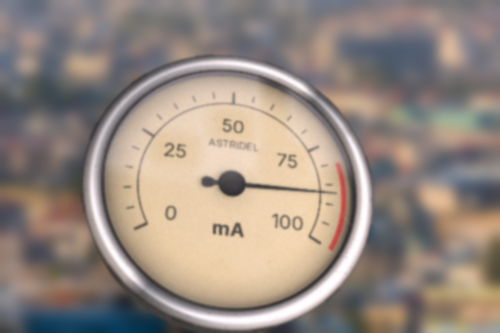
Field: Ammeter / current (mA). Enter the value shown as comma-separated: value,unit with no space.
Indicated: 87.5,mA
